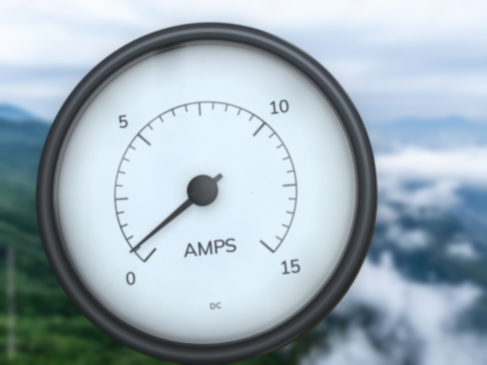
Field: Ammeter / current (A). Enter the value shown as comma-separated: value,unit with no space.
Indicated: 0.5,A
